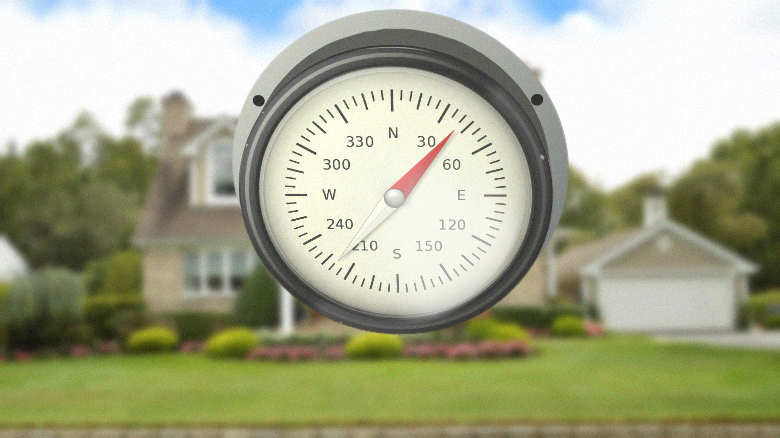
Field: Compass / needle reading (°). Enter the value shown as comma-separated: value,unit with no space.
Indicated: 40,°
